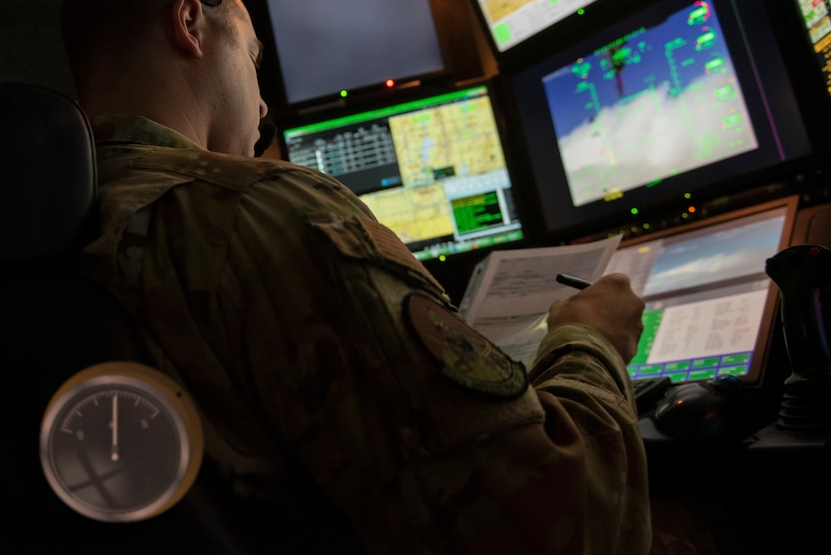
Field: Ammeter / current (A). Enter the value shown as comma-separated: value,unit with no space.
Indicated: 3,A
